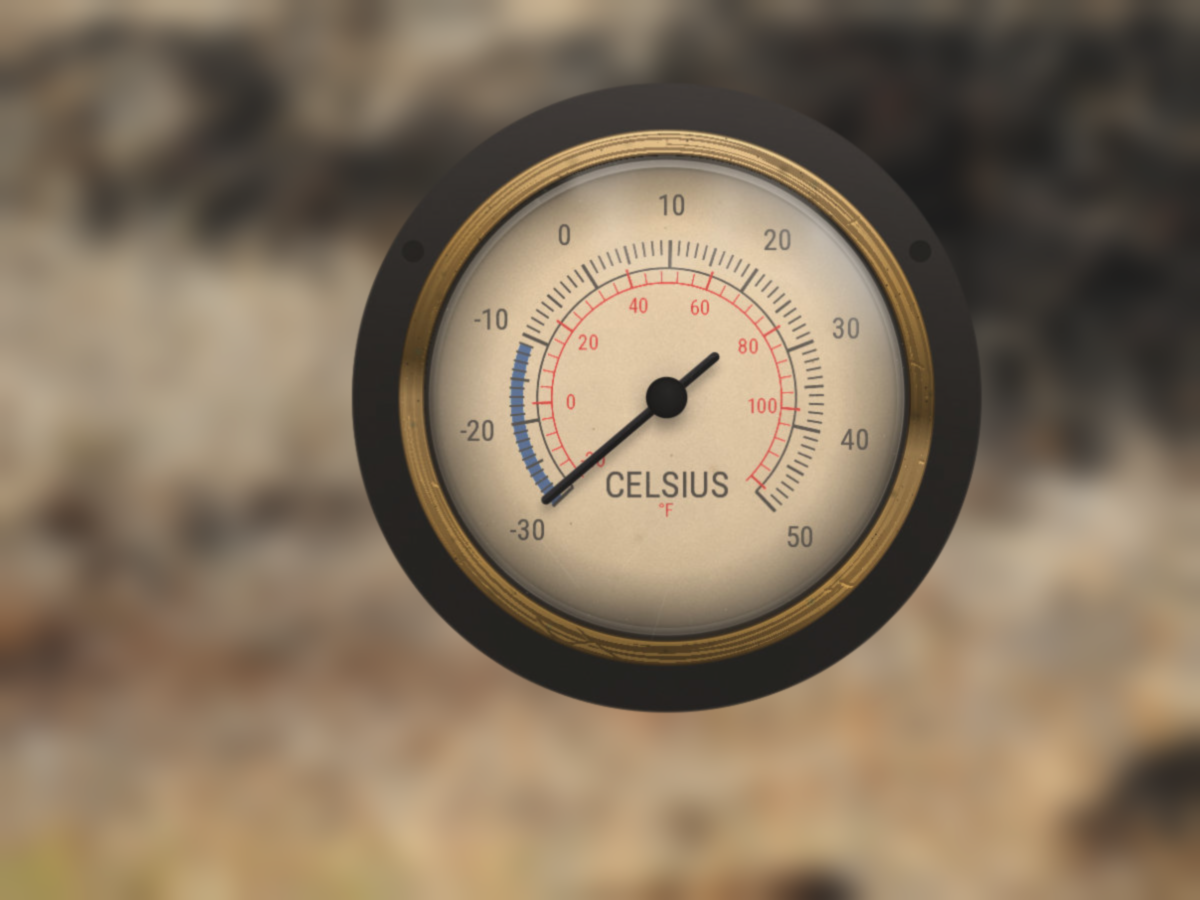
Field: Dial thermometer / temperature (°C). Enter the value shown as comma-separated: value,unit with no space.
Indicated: -29,°C
